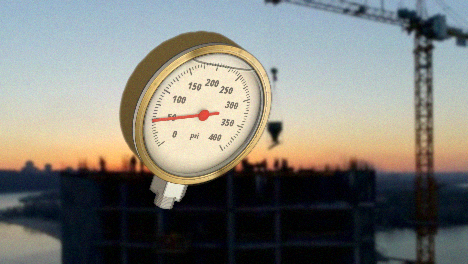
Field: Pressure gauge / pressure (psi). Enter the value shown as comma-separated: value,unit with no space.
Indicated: 50,psi
